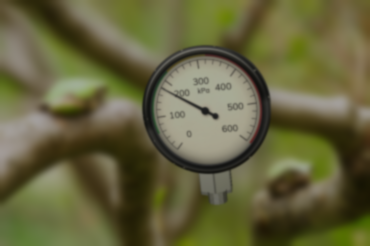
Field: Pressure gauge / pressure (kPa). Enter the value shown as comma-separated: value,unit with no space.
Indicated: 180,kPa
